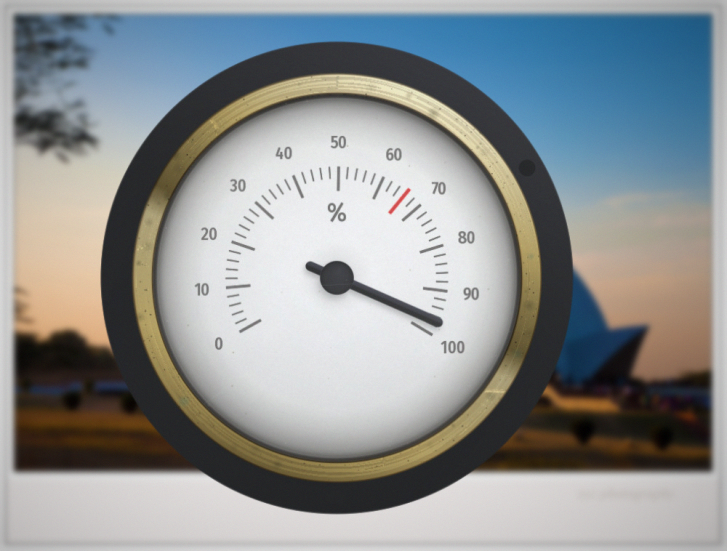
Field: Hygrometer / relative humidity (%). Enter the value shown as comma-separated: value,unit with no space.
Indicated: 97,%
